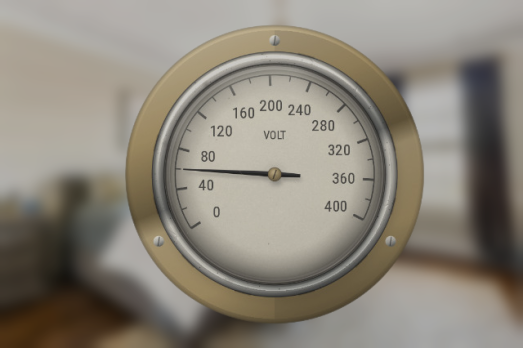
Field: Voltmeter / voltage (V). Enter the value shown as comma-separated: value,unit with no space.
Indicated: 60,V
